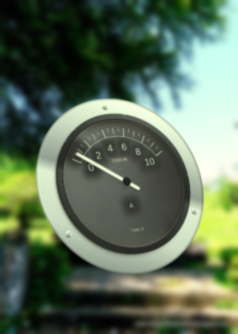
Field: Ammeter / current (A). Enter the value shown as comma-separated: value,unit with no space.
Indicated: 0.5,A
